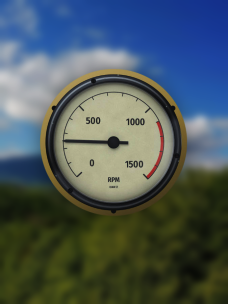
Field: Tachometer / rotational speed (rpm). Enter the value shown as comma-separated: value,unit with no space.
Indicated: 250,rpm
